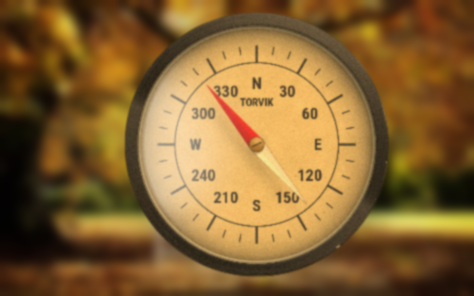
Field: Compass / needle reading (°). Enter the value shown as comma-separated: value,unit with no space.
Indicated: 320,°
